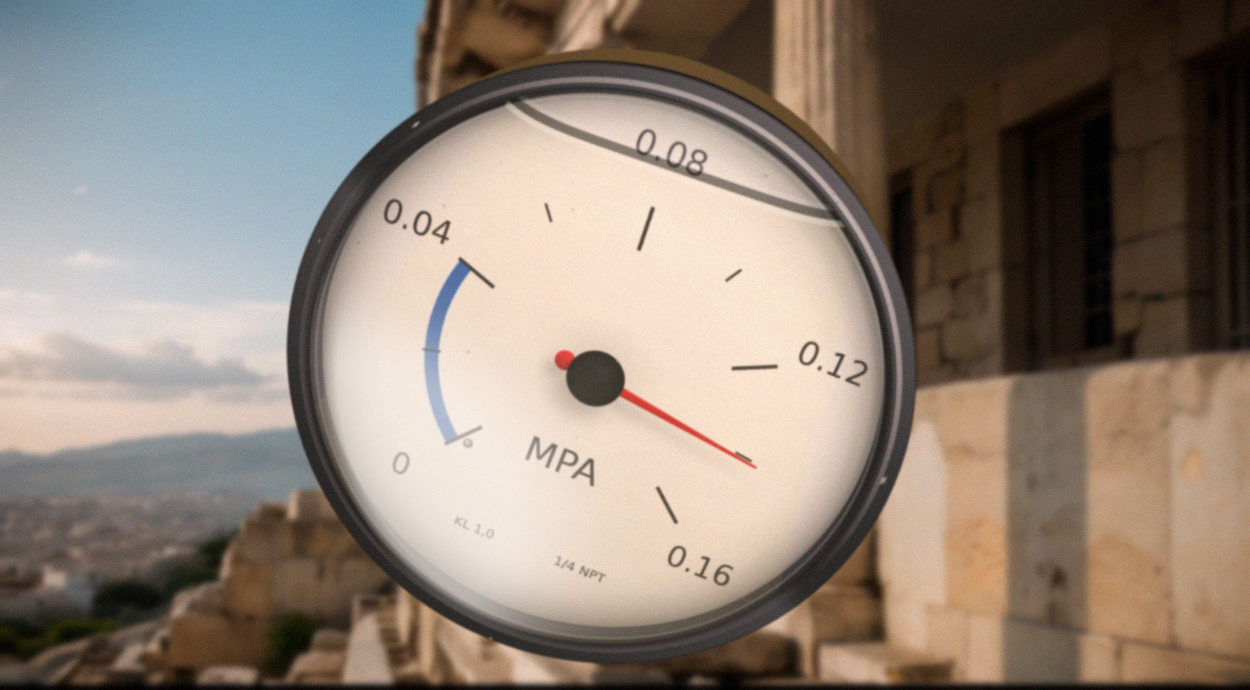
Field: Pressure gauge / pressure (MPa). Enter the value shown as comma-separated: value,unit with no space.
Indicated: 0.14,MPa
